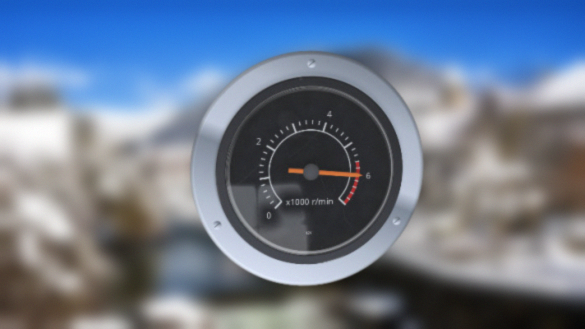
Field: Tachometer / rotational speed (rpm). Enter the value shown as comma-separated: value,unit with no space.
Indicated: 6000,rpm
